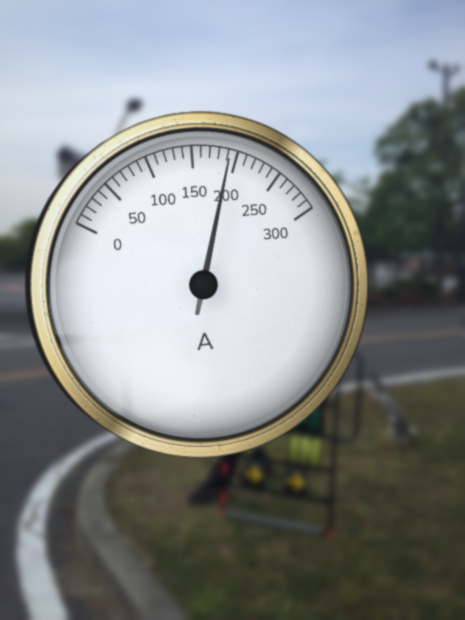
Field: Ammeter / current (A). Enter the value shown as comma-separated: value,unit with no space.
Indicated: 190,A
